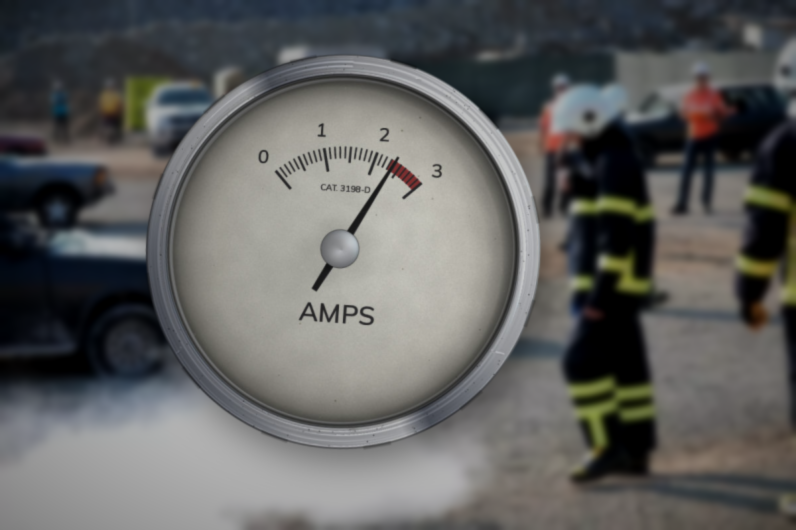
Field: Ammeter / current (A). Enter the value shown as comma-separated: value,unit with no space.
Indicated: 2.4,A
